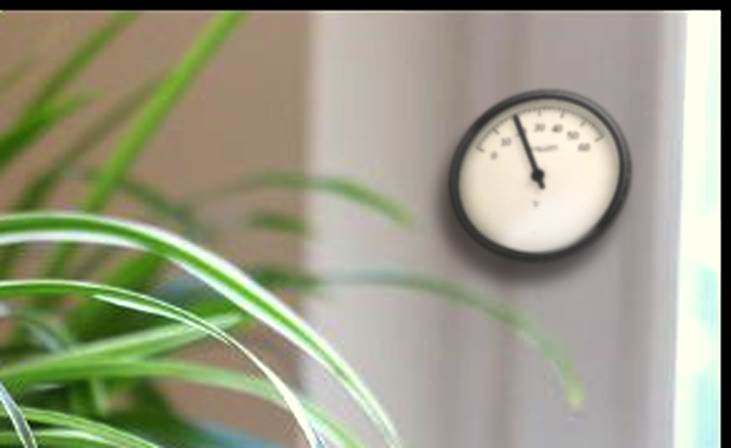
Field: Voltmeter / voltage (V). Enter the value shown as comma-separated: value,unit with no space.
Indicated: 20,V
